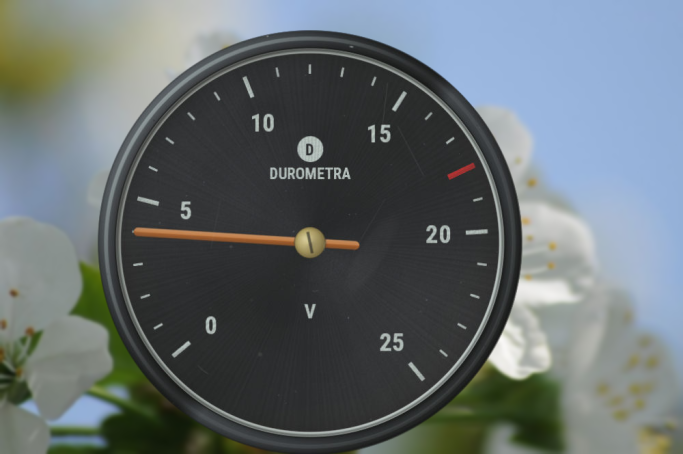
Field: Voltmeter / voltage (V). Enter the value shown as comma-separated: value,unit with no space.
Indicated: 4,V
